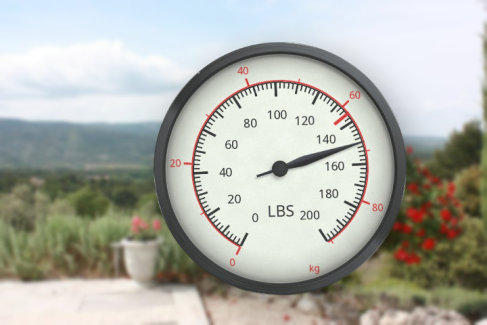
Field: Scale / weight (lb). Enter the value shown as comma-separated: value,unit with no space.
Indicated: 150,lb
